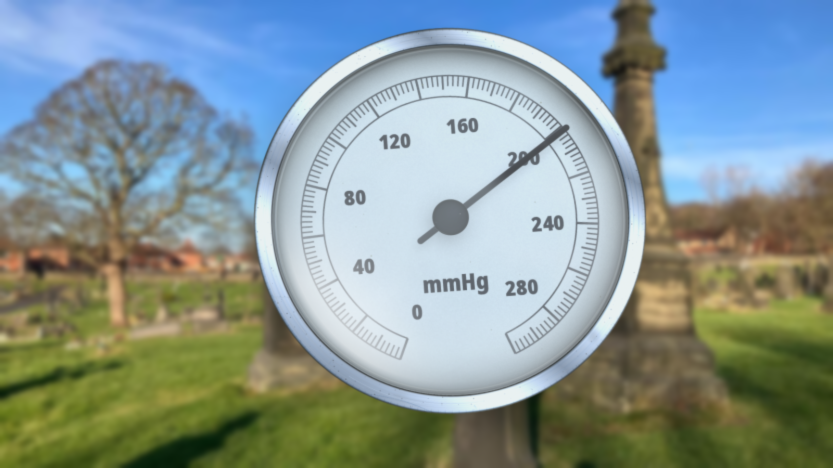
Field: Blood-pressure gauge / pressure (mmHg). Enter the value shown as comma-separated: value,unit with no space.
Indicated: 202,mmHg
